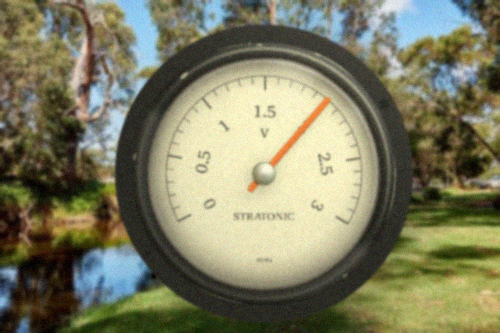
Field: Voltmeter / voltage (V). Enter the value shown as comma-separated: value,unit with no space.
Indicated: 2,V
